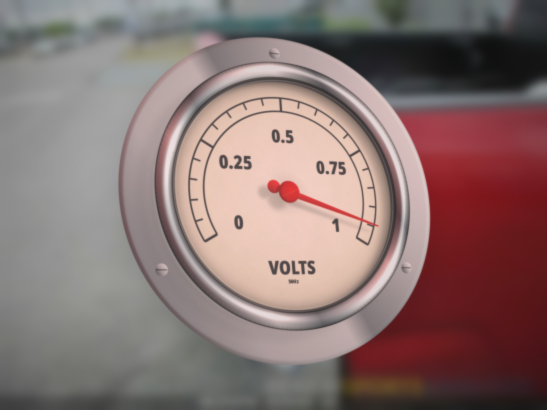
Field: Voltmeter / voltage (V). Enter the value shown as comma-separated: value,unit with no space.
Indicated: 0.95,V
